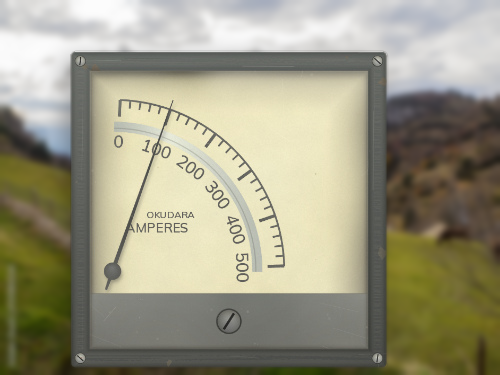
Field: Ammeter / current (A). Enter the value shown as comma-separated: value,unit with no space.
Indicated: 100,A
